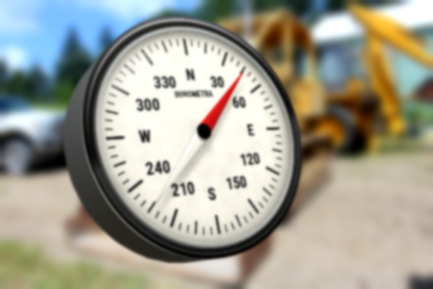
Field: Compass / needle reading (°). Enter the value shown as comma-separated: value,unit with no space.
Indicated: 45,°
